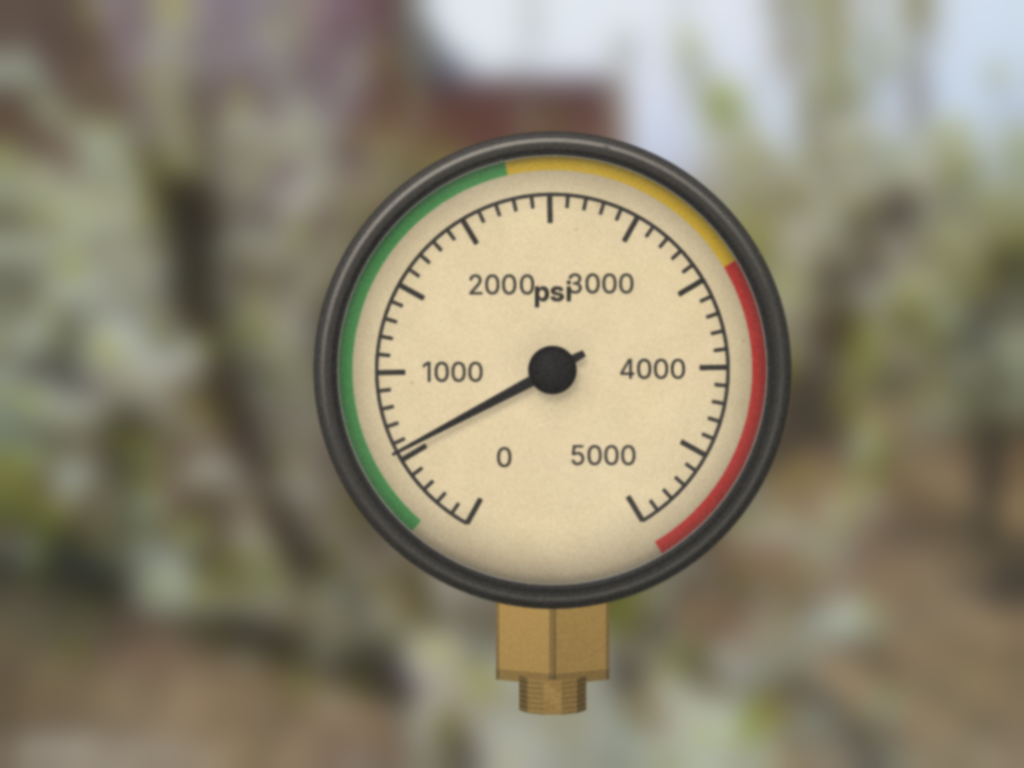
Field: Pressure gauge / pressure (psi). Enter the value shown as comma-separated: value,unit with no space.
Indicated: 550,psi
